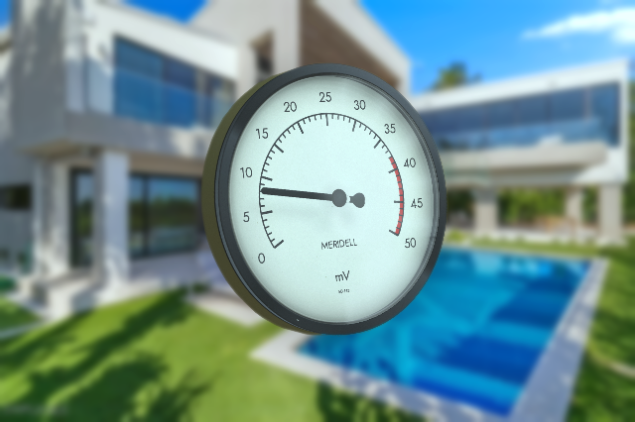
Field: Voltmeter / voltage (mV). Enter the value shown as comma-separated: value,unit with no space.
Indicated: 8,mV
